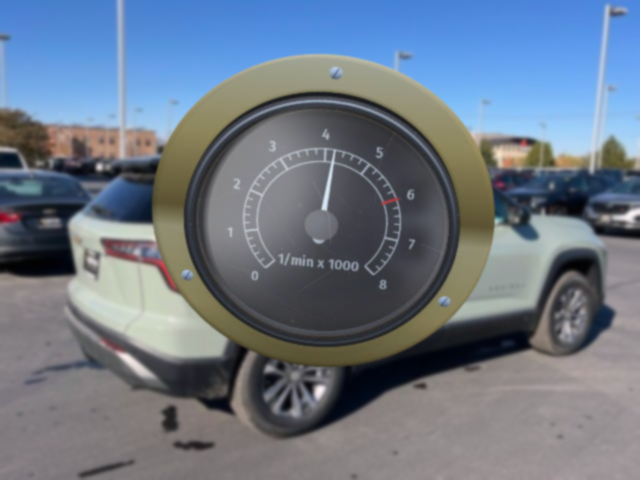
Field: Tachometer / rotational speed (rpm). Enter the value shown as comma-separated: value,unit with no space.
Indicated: 4200,rpm
